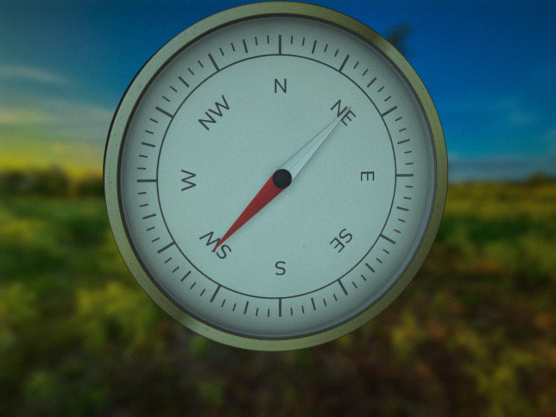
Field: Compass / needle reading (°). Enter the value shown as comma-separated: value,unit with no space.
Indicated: 225,°
